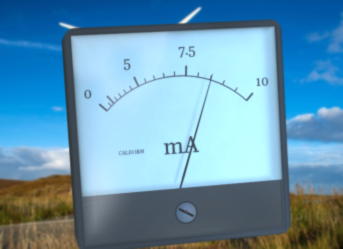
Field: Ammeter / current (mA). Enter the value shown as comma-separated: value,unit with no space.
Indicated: 8.5,mA
